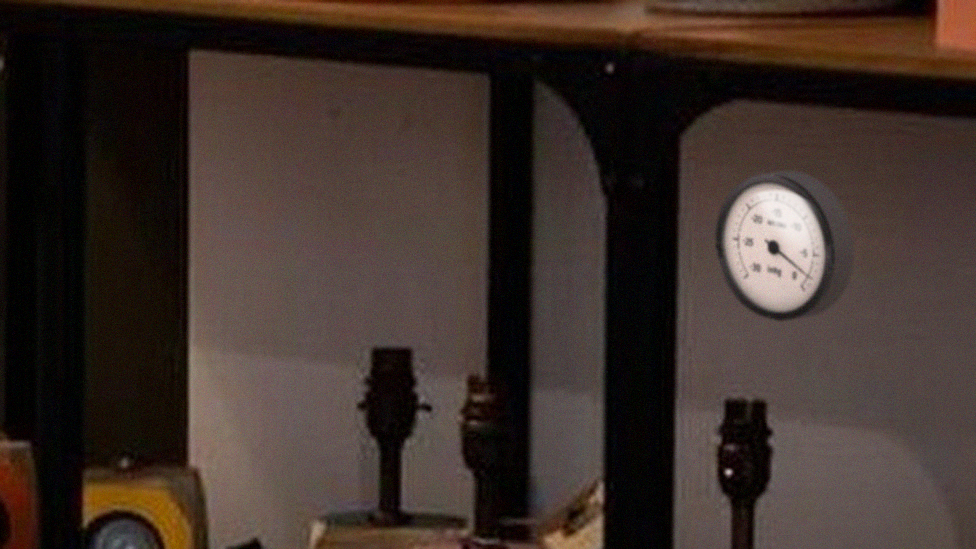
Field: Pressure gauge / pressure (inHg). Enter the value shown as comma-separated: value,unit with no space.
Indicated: -2,inHg
